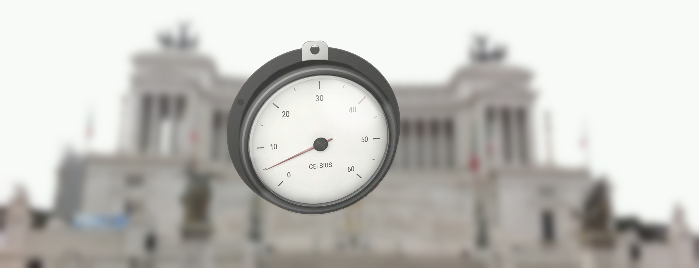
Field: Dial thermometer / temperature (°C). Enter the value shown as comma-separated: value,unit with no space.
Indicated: 5,°C
